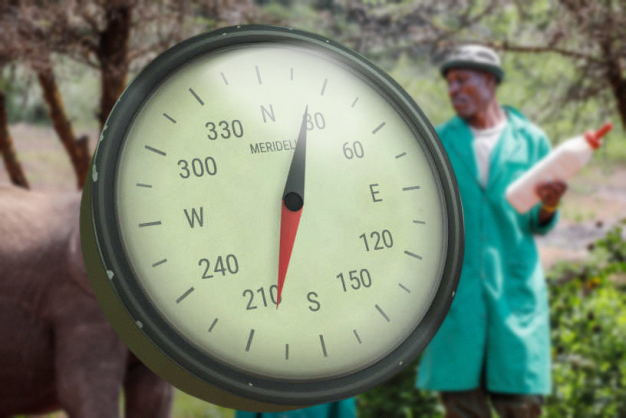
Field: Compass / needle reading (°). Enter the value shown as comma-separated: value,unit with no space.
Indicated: 202.5,°
